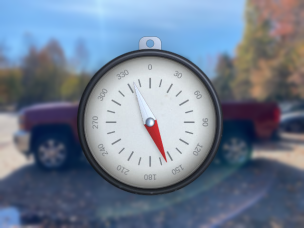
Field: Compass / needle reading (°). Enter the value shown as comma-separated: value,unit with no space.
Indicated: 157.5,°
